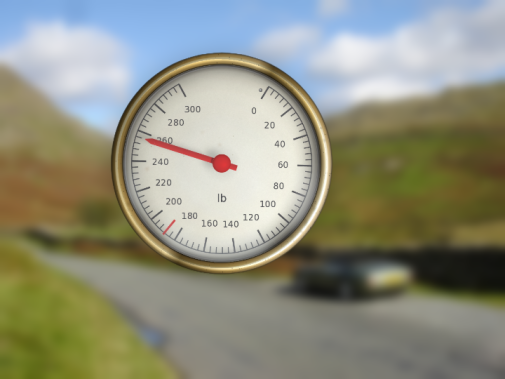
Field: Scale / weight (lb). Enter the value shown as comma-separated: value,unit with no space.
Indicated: 256,lb
